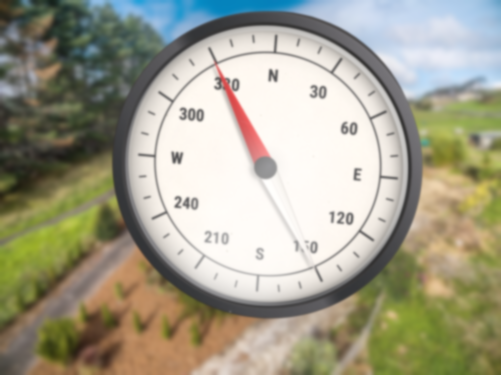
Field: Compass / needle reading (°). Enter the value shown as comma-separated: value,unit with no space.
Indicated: 330,°
